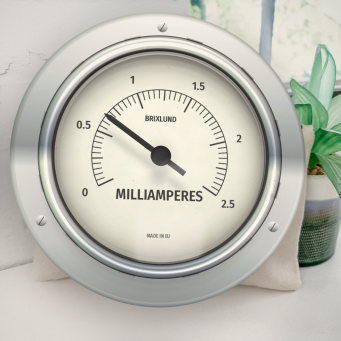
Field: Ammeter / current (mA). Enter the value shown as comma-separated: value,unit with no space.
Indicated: 0.65,mA
